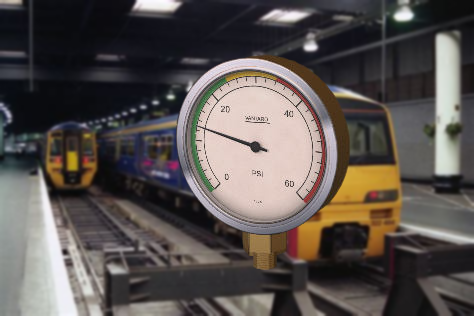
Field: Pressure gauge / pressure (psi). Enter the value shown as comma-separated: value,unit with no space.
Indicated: 13,psi
